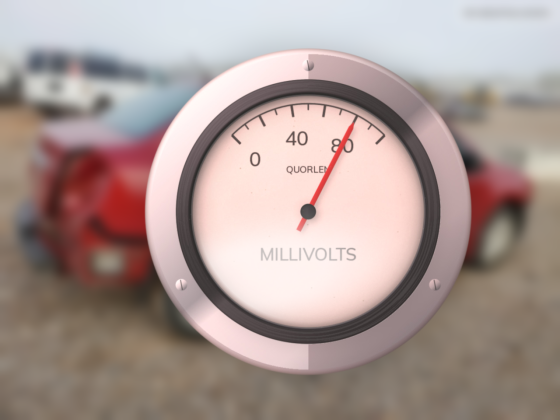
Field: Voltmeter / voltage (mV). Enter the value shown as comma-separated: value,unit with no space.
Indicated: 80,mV
